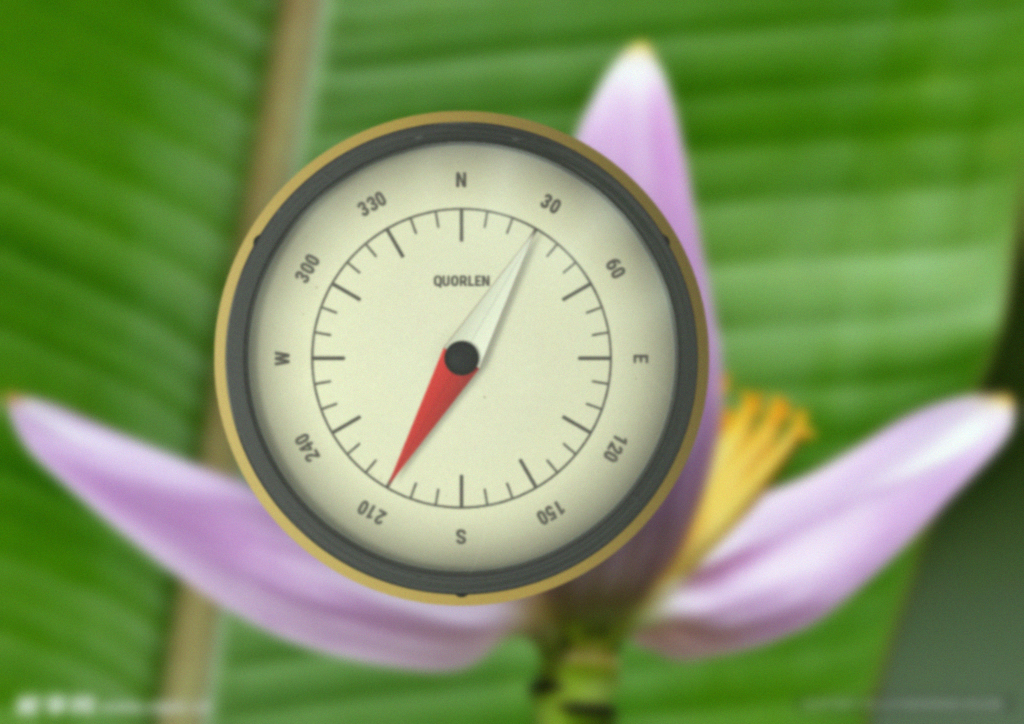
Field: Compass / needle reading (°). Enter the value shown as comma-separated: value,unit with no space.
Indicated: 210,°
